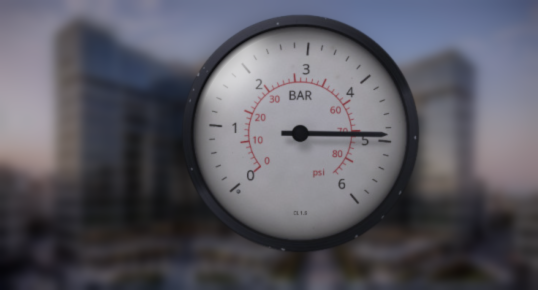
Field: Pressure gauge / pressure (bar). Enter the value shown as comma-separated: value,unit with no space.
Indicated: 4.9,bar
